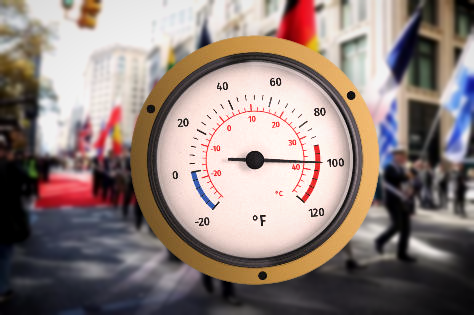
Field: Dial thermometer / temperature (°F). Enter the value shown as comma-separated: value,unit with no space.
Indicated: 100,°F
